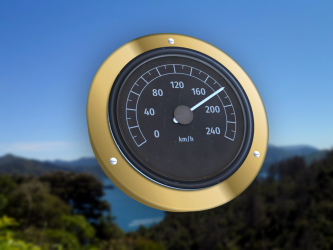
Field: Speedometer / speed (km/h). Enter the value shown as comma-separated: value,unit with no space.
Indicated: 180,km/h
